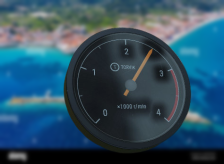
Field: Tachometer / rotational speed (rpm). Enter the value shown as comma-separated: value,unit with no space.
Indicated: 2500,rpm
